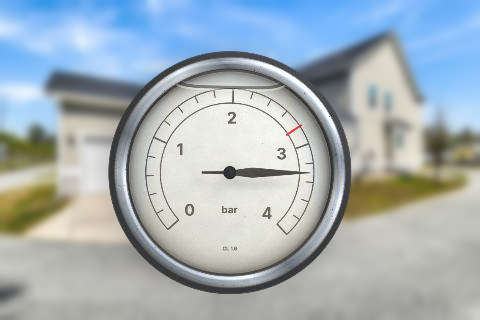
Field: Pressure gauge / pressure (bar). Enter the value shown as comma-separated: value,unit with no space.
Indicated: 3.3,bar
